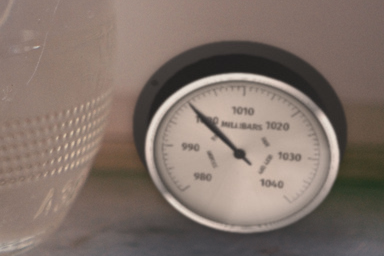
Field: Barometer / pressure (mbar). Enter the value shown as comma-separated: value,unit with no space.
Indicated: 1000,mbar
